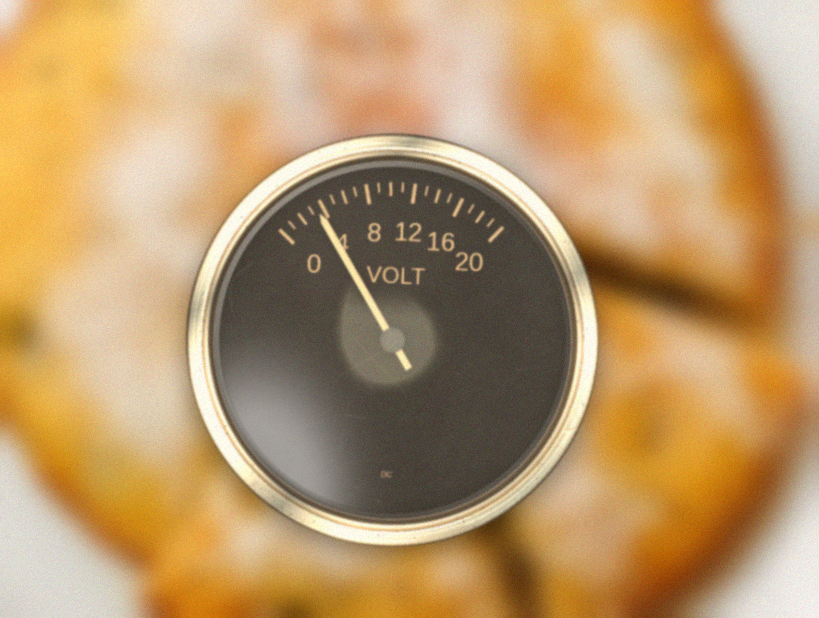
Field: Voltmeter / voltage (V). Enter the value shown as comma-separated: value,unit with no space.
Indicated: 3.5,V
